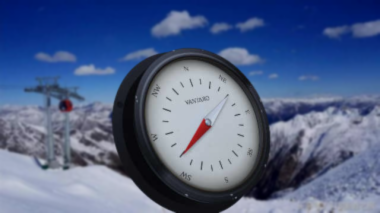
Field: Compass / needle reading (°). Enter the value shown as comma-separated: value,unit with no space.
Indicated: 240,°
